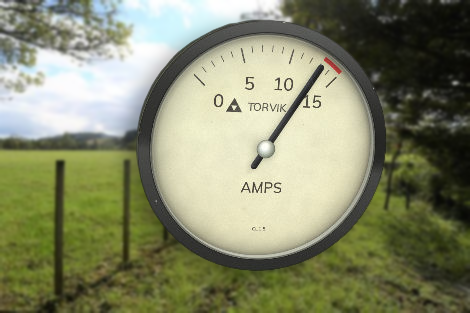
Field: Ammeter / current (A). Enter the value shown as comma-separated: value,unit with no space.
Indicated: 13,A
